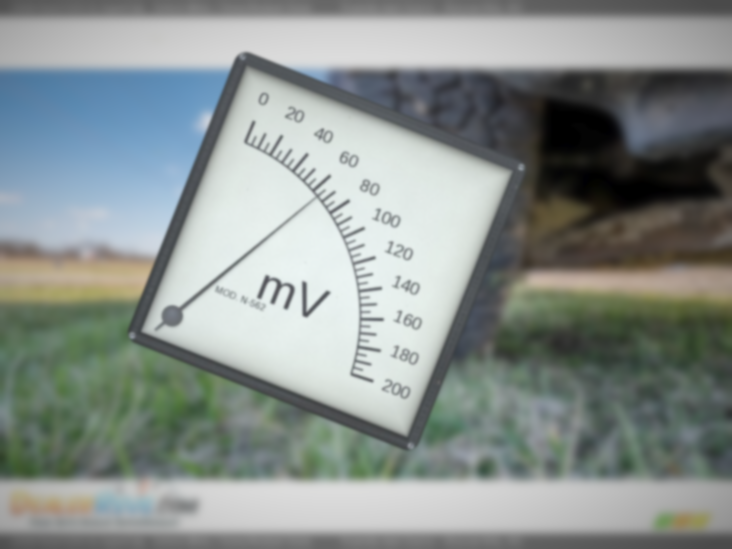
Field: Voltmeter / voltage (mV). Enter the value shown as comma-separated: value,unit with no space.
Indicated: 65,mV
